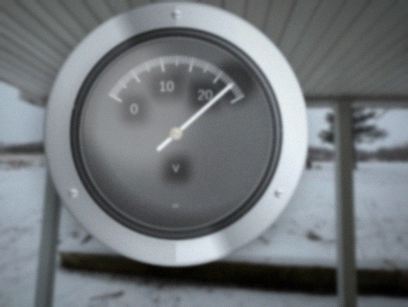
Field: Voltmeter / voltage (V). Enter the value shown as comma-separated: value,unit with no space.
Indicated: 22.5,V
